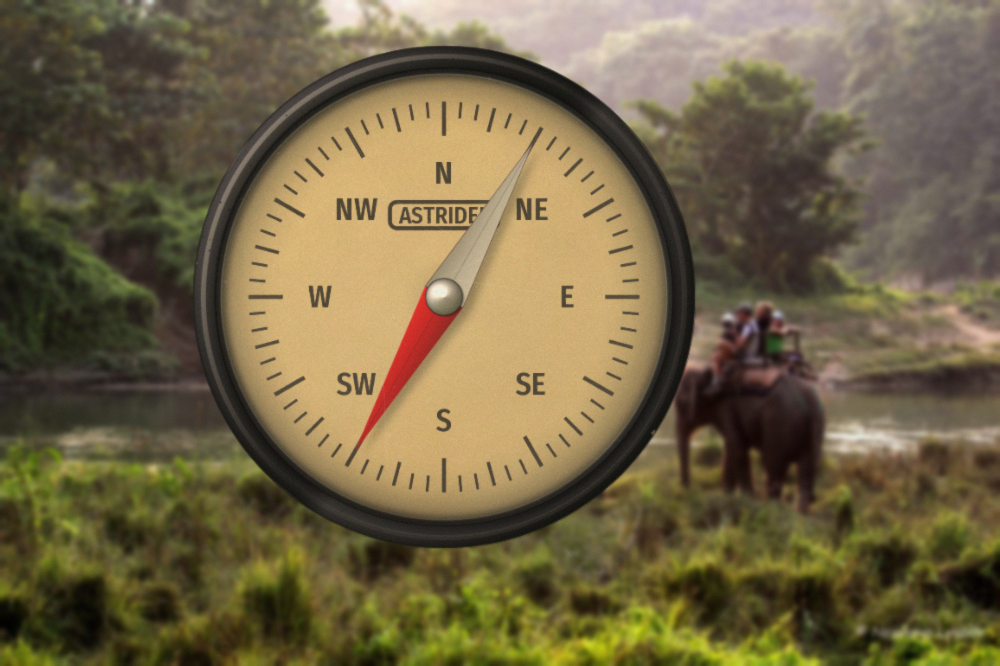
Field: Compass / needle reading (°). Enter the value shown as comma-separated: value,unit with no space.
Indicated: 210,°
